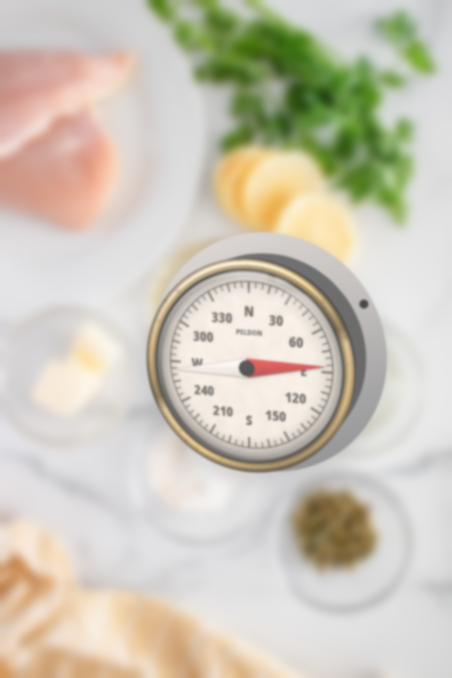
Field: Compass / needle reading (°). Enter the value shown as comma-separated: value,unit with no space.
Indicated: 85,°
